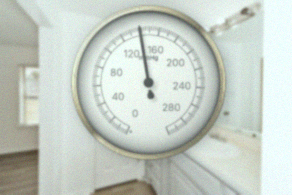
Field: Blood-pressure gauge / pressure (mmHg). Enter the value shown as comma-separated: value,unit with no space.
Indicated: 140,mmHg
